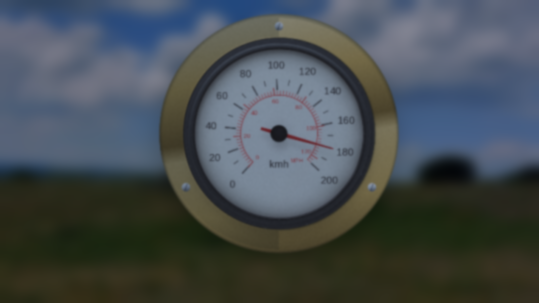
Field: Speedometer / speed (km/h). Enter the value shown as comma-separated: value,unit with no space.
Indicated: 180,km/h
